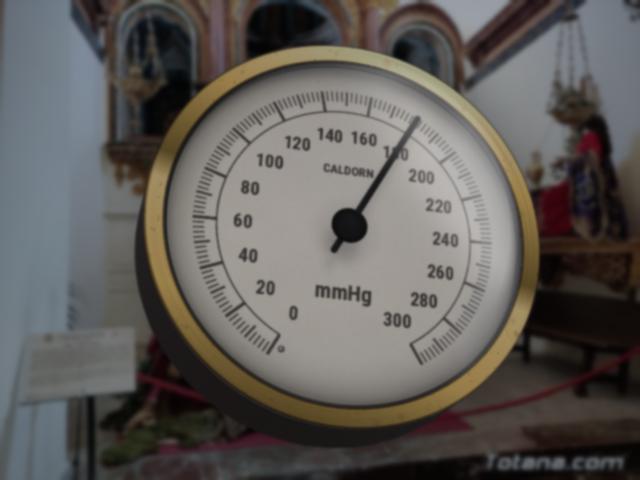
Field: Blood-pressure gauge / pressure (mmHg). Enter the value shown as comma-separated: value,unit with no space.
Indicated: 180,mmHg
